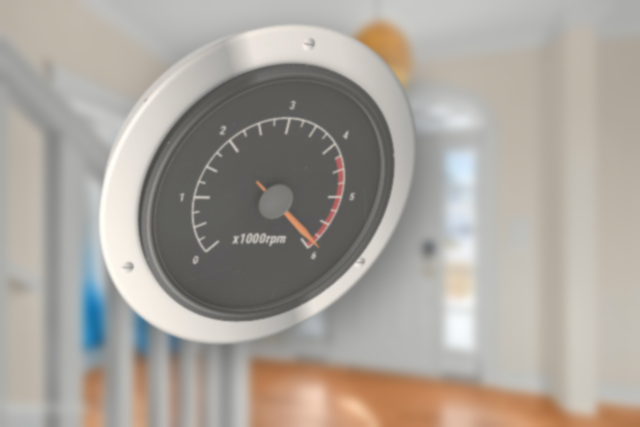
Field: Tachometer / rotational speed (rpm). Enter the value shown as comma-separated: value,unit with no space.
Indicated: 5875,rpm
